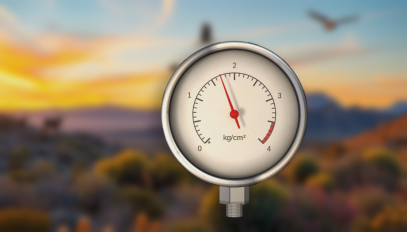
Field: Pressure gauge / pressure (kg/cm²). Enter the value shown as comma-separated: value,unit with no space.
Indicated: 1.7,kg/cm²
